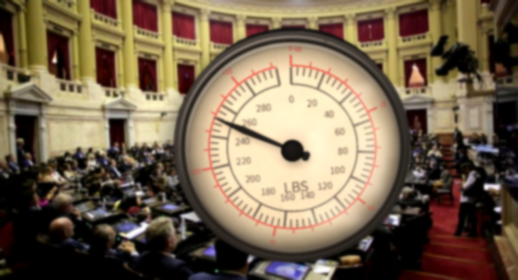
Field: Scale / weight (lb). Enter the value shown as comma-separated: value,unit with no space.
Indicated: 252,lb
